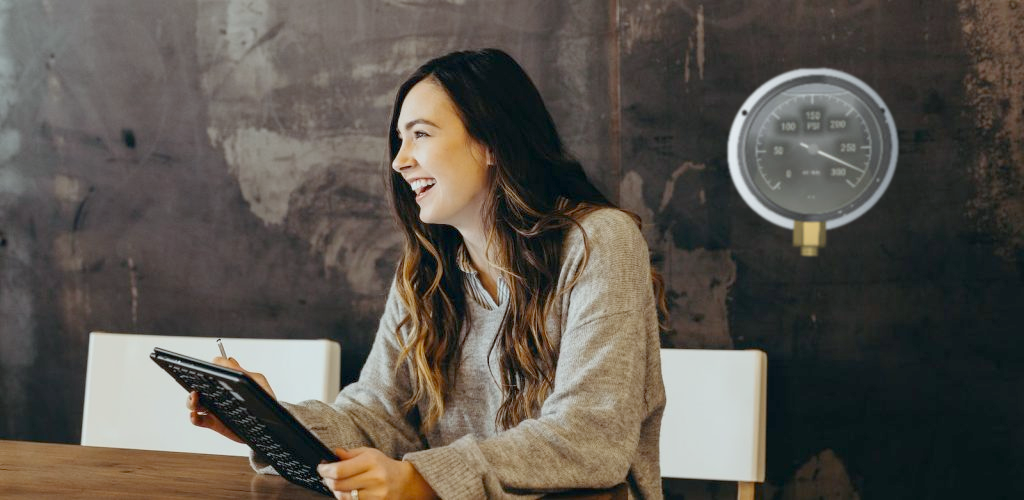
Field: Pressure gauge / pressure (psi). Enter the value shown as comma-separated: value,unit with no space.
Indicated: 280,psi
